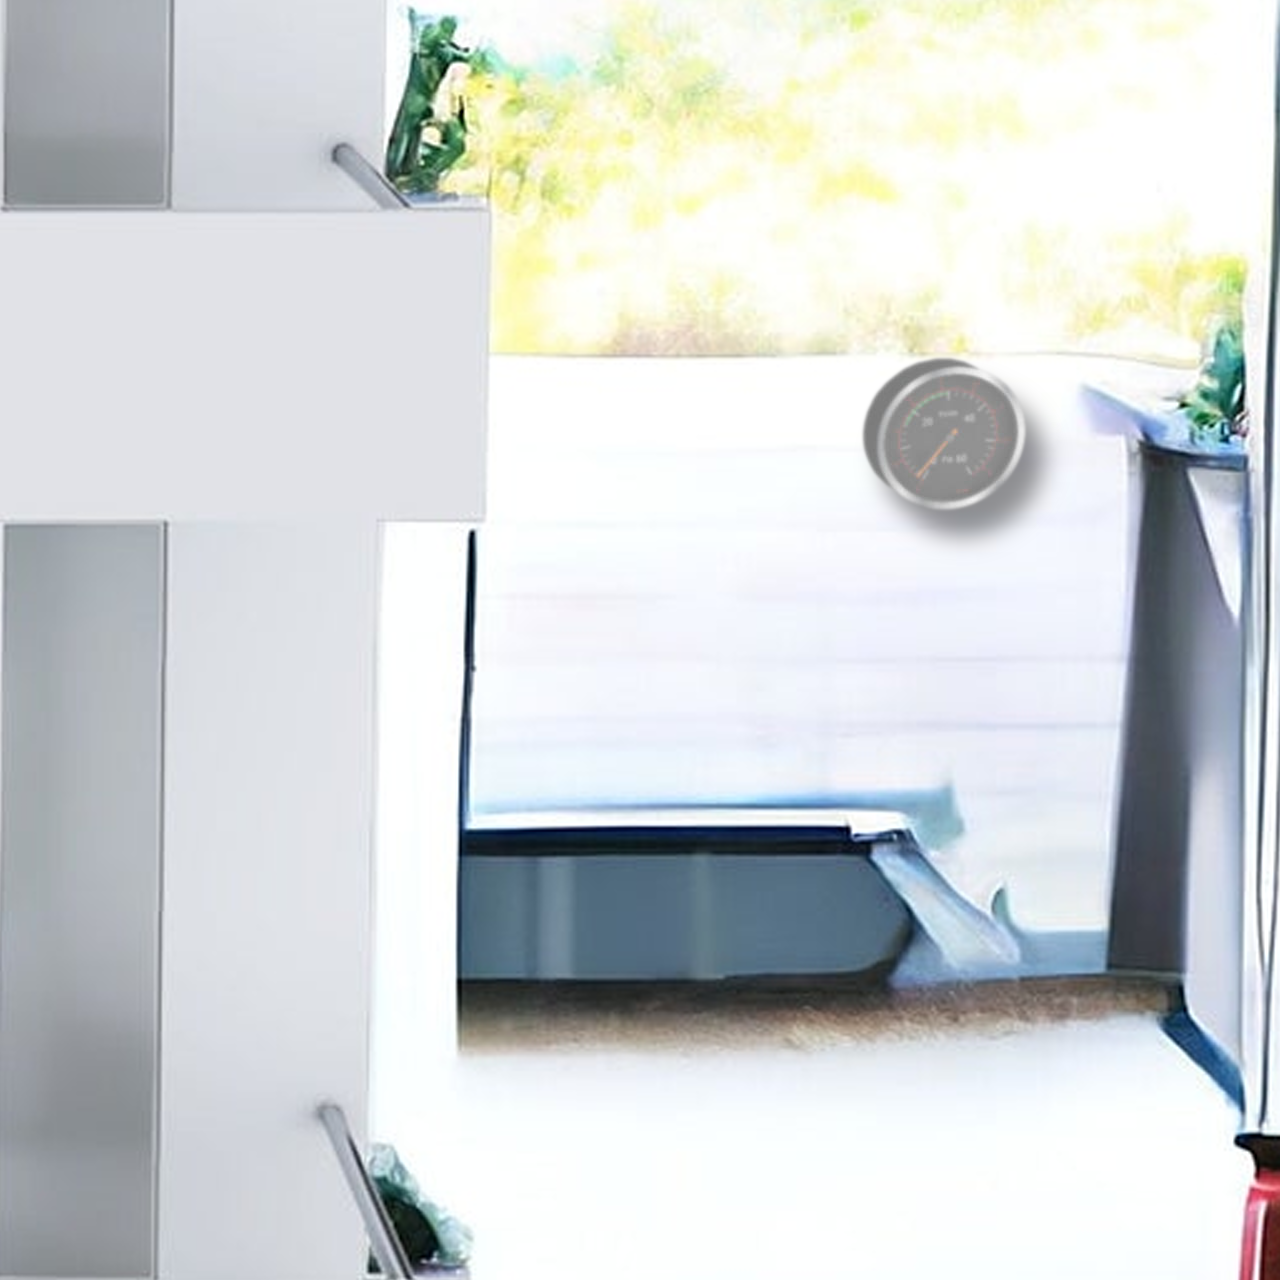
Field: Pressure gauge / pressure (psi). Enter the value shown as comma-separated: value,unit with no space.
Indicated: 2,psi
